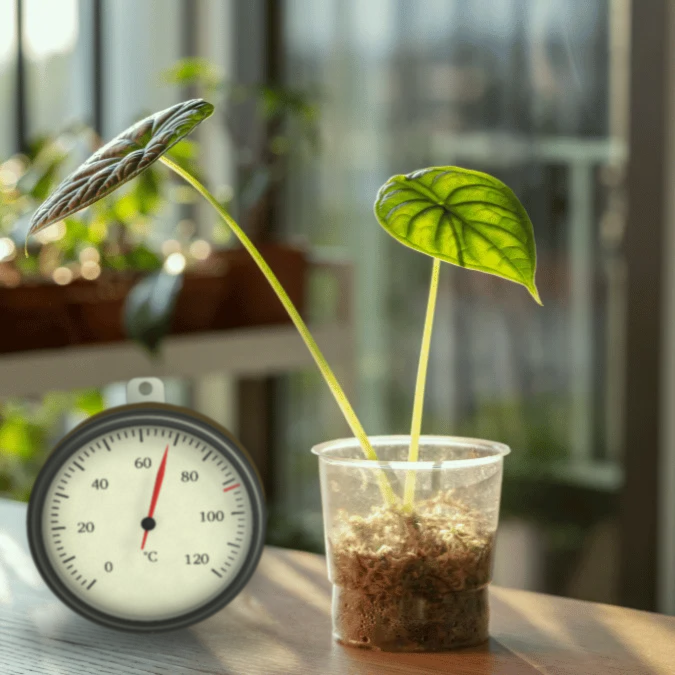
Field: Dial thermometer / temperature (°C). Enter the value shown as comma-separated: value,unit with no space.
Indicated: 68,°C
